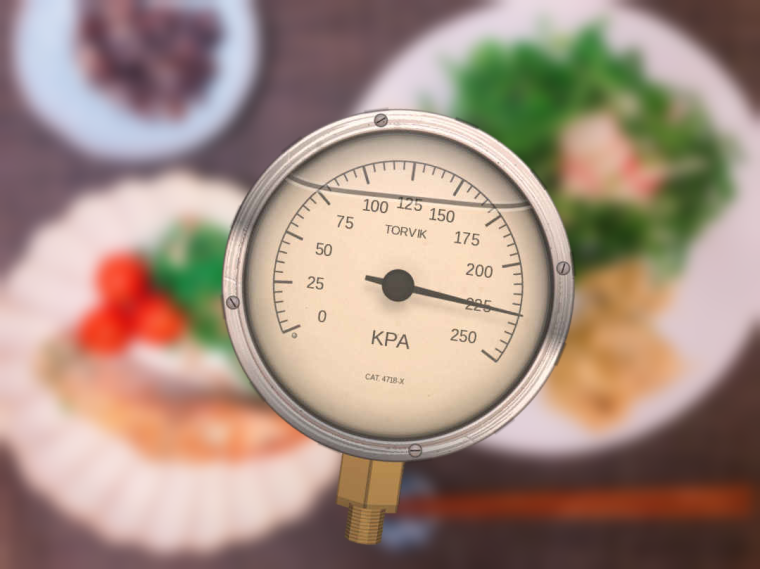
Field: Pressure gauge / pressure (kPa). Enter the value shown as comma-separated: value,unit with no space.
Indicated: 225,kPa
